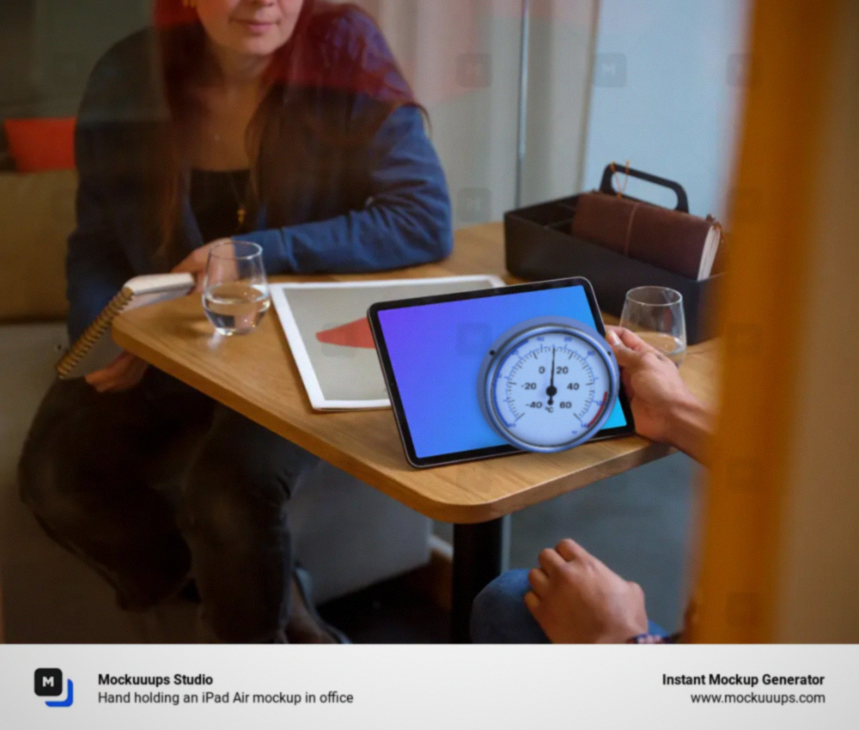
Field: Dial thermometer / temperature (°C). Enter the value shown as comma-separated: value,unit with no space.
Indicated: 10,°C
